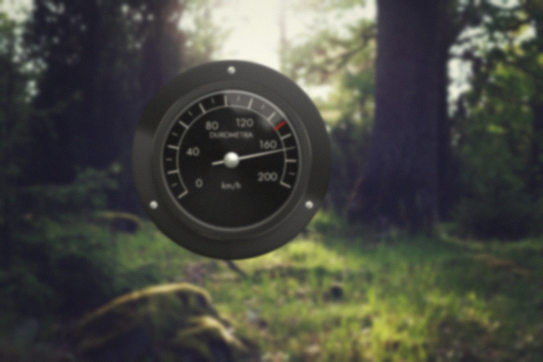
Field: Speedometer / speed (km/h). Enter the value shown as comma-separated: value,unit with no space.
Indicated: 170,km/h
